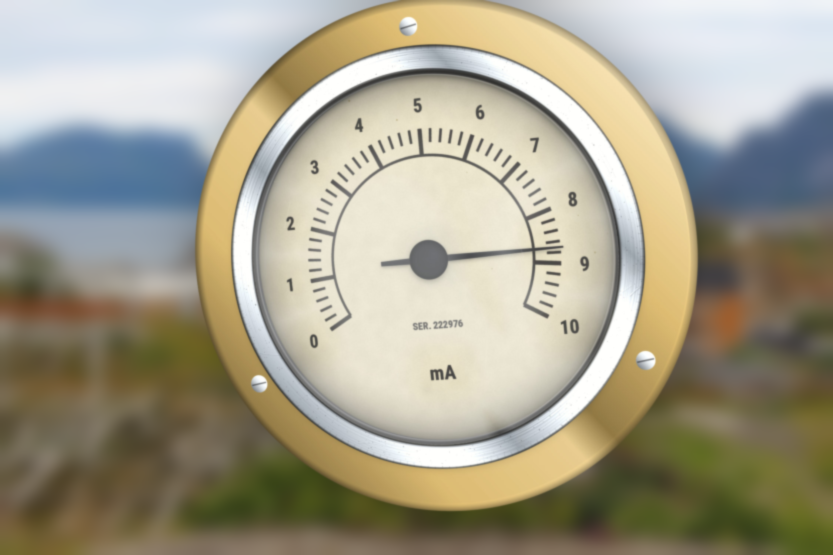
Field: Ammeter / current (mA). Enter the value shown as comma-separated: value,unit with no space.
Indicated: 8.7,mA
